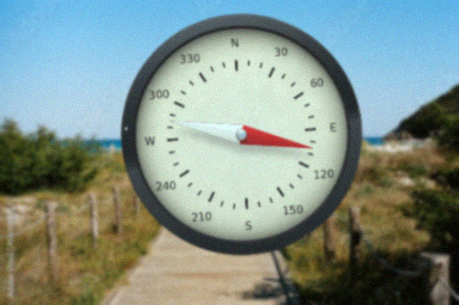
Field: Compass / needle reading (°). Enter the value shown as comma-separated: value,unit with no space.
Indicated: 105,°
